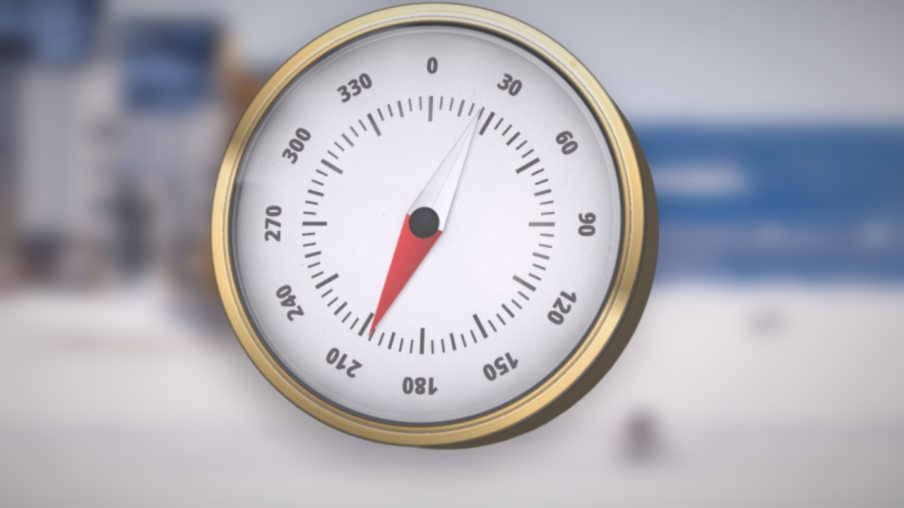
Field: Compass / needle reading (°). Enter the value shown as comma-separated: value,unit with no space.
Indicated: 205,°
